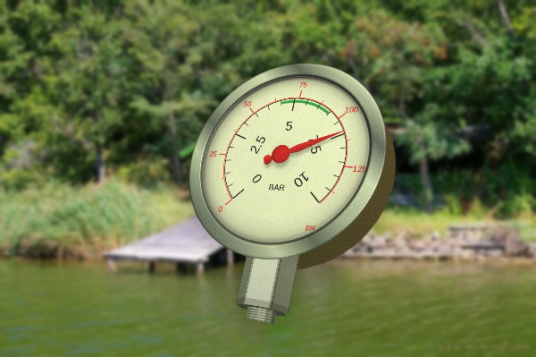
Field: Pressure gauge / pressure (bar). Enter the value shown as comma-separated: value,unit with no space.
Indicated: 7.5,bar
